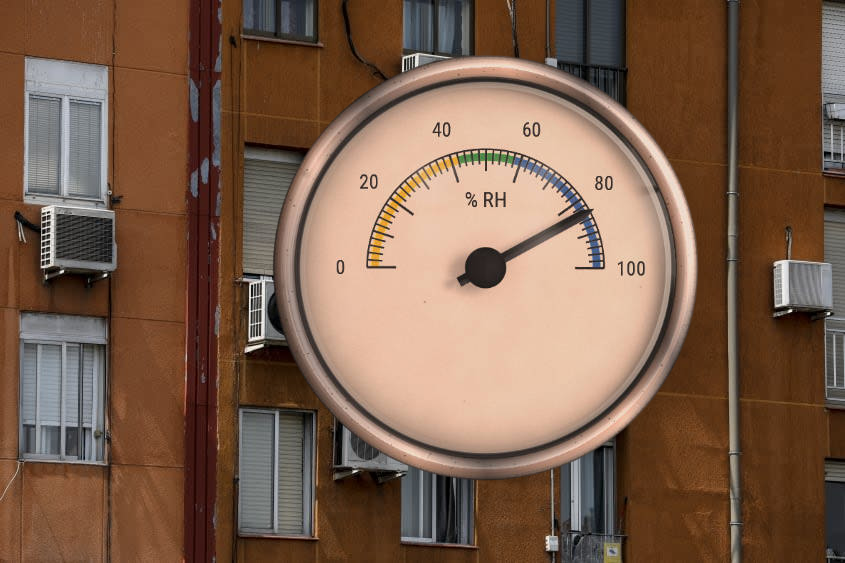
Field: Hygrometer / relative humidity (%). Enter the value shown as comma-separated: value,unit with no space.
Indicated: 84,%
